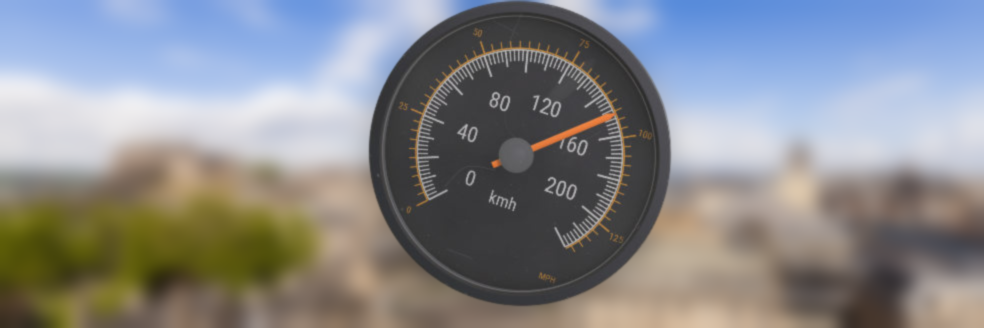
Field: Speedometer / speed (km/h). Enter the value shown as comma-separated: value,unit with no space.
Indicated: 150,km/h
